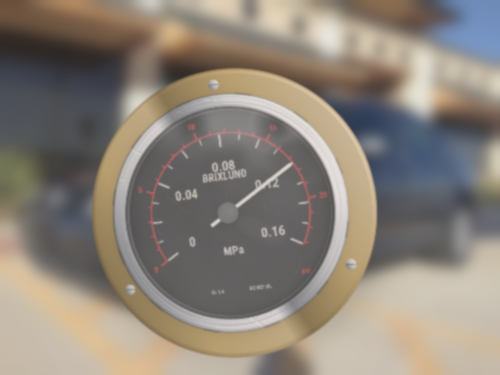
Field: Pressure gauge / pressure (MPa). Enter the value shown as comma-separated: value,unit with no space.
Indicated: 0.12,MPa
